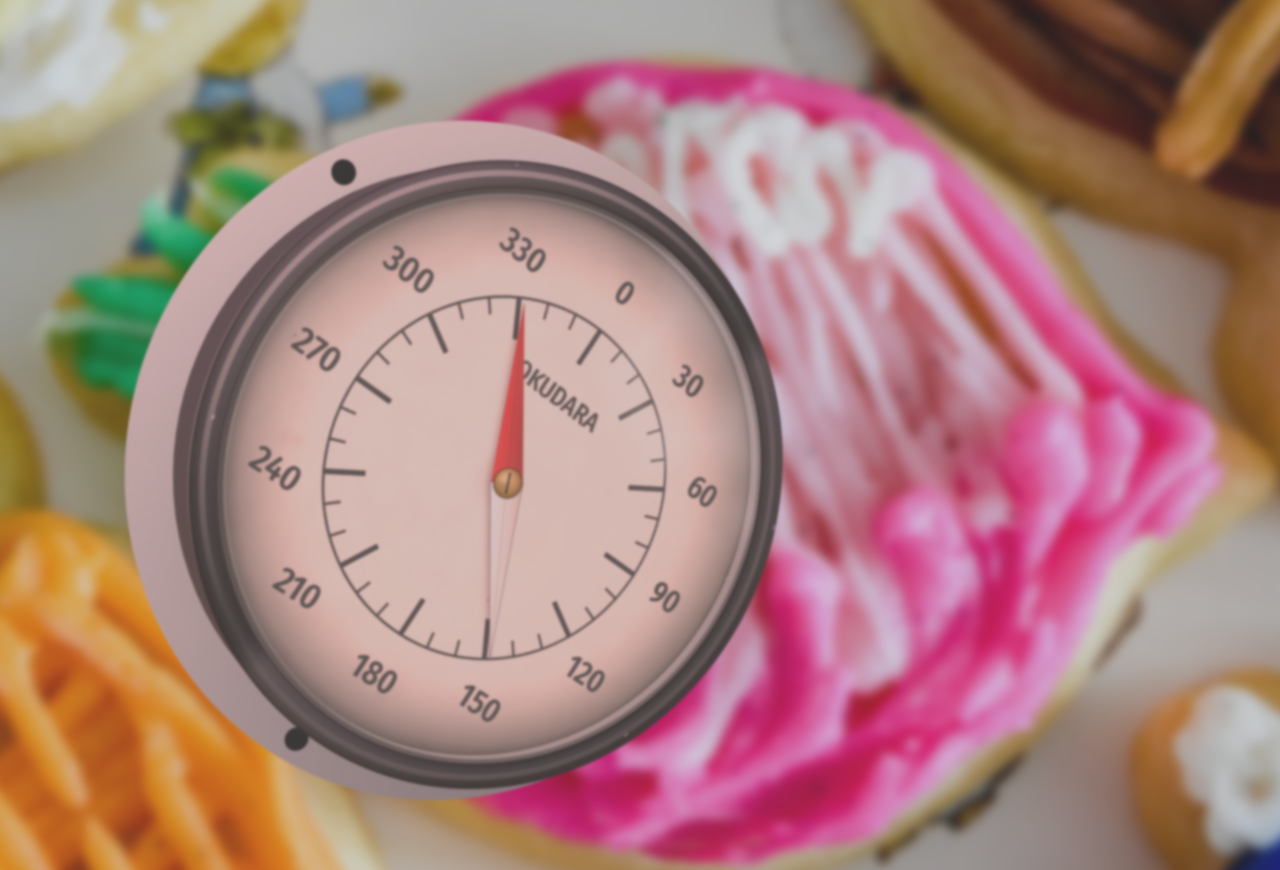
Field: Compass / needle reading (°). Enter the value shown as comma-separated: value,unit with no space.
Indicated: 330,°
